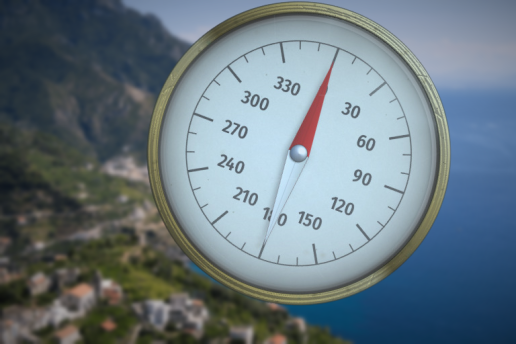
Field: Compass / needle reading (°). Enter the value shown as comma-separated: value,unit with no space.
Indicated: 0,°
